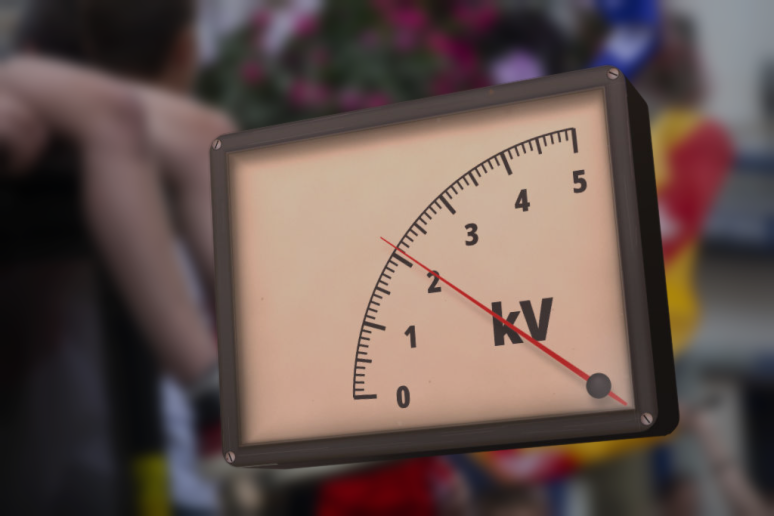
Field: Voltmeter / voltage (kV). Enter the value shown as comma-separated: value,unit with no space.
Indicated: 2.1,kV
